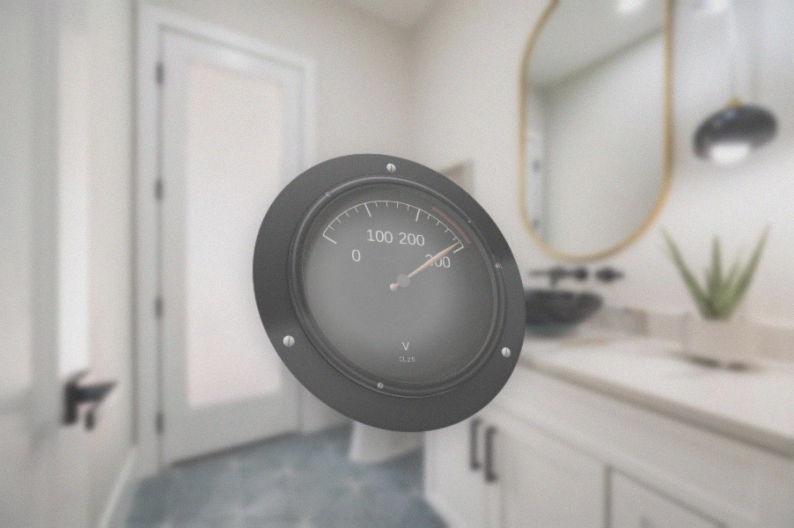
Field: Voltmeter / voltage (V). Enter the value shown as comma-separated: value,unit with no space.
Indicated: 290,V
